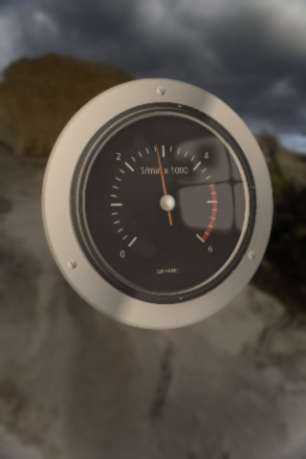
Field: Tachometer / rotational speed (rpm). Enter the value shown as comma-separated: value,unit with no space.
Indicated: 2800,rpm
